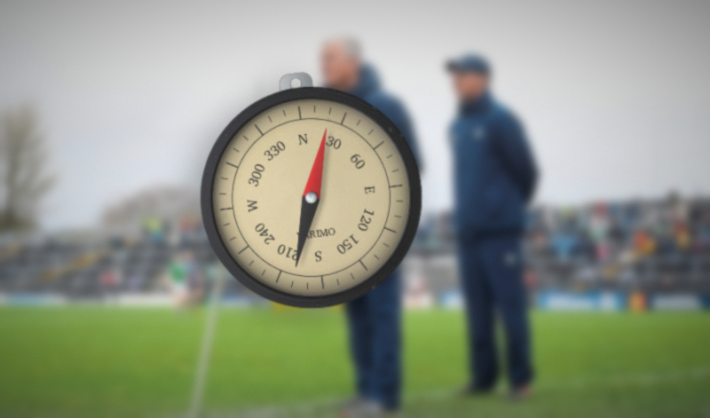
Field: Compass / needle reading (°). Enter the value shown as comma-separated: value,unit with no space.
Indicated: 20,°
